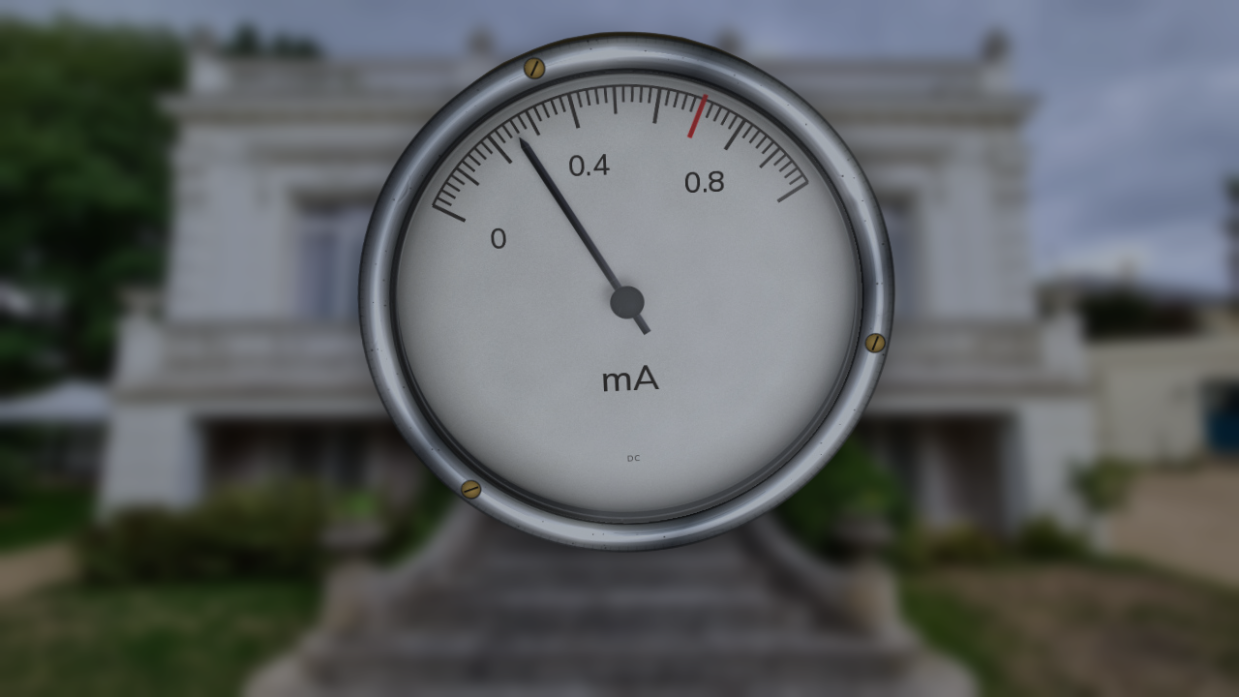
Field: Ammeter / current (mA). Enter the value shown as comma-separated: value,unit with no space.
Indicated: 0.26,mA
